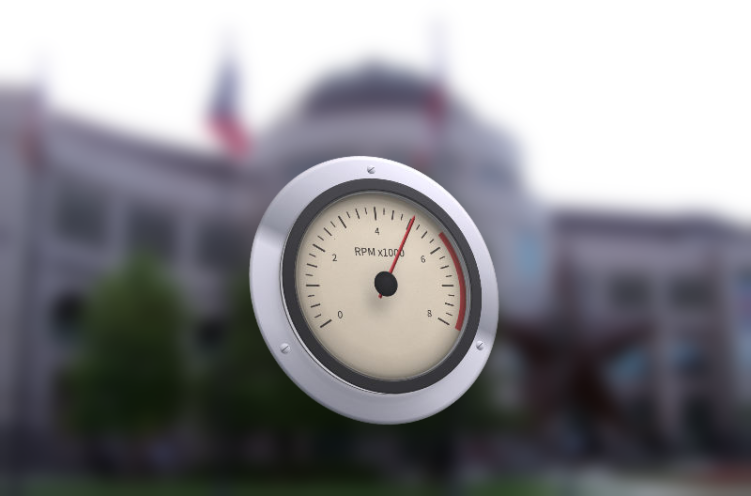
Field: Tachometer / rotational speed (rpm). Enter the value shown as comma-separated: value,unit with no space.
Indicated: 5000,rpm
